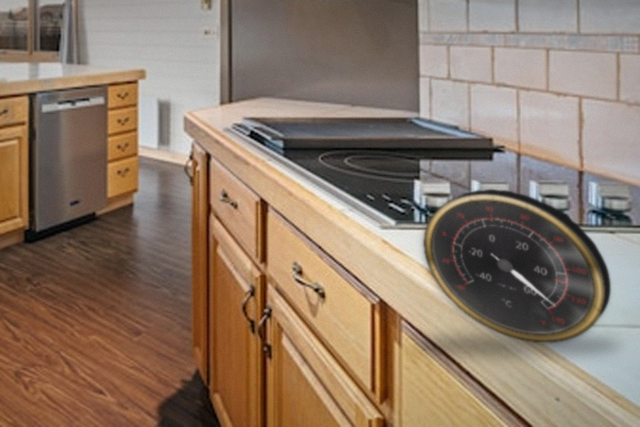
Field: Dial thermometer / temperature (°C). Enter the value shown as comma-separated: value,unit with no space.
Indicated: 56,°C
